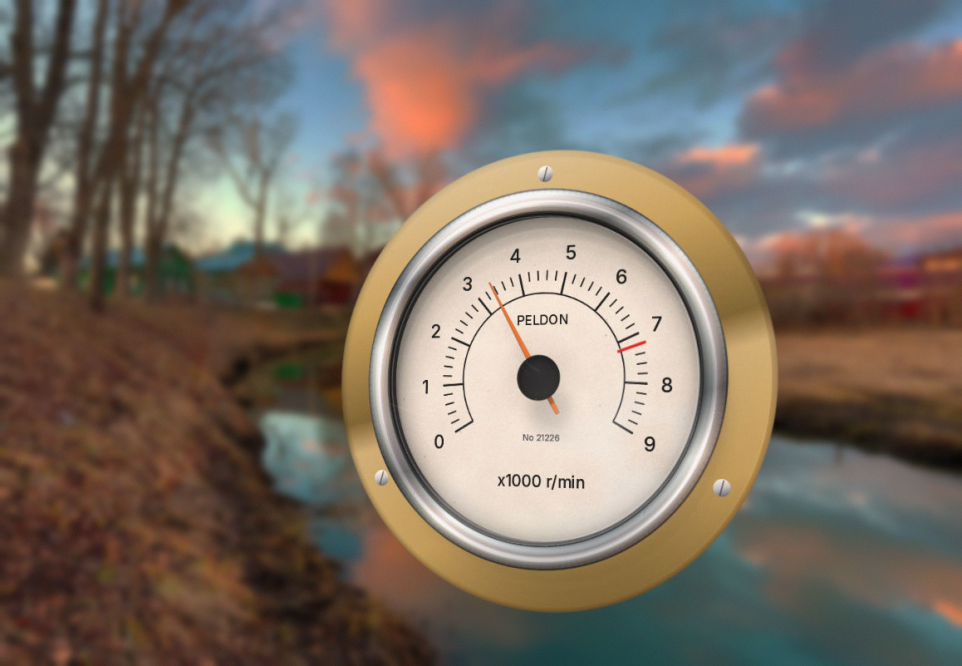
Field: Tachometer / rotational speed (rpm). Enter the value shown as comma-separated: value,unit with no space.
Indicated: 3400,rpm
